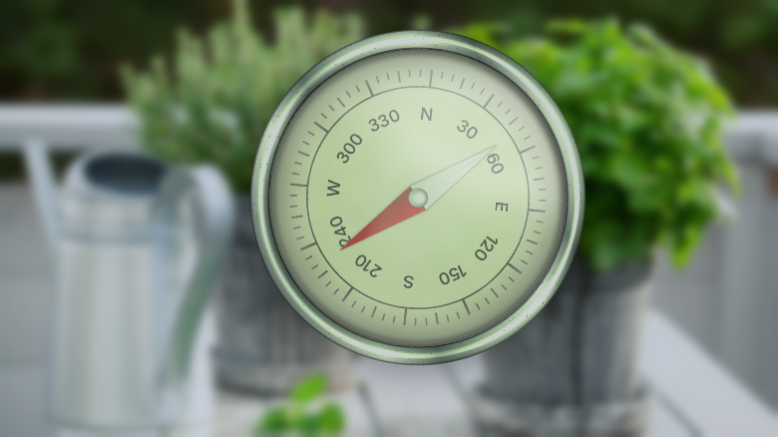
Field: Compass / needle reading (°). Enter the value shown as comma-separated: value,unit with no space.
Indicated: 230,°
